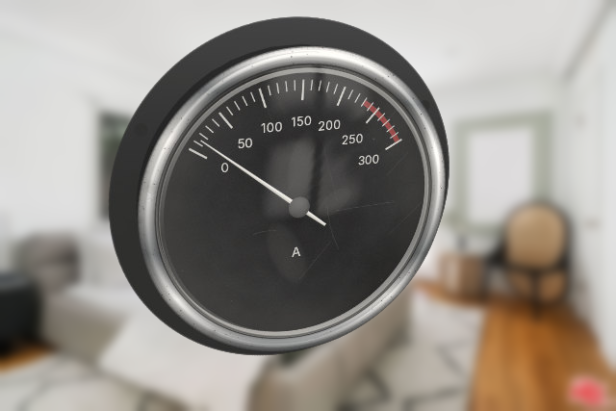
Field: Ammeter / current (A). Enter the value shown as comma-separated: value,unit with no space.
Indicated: 15,A
